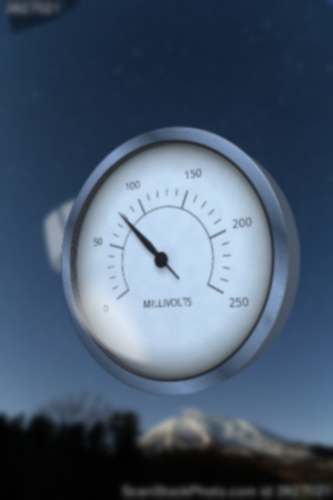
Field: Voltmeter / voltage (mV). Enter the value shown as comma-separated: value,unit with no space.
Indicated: 80,mV
